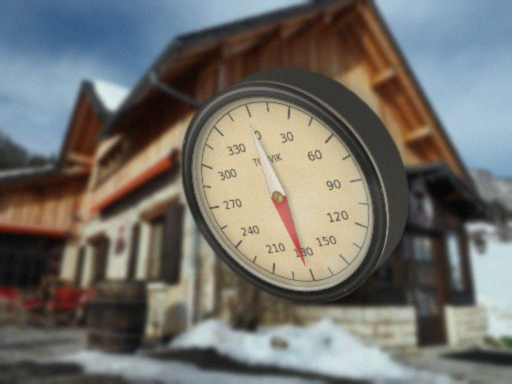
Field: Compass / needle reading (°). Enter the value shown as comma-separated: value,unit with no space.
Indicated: 180,°
